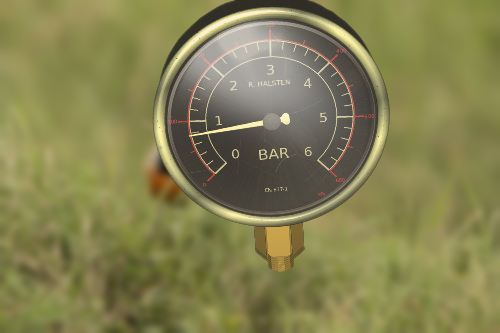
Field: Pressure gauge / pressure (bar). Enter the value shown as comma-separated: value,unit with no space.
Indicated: 0.8,bar
